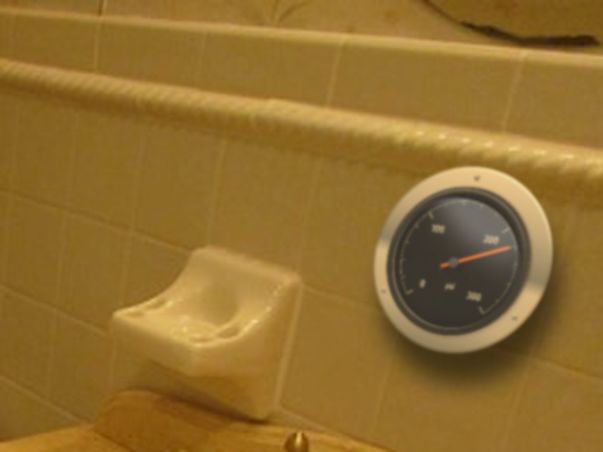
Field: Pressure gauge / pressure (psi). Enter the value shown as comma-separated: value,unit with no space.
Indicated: 220,psi
